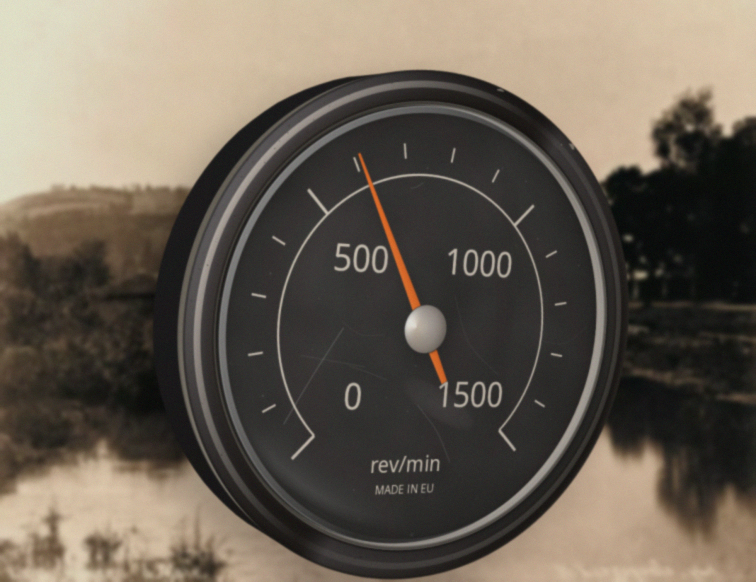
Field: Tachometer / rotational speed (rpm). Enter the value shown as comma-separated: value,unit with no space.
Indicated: 600,rpm
